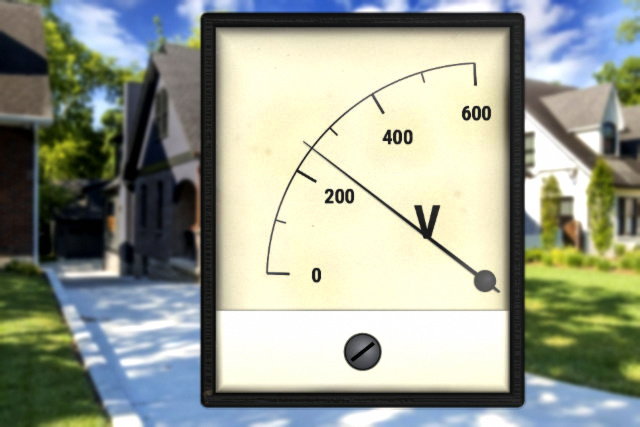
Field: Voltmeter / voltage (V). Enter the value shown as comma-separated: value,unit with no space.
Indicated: 250,V
